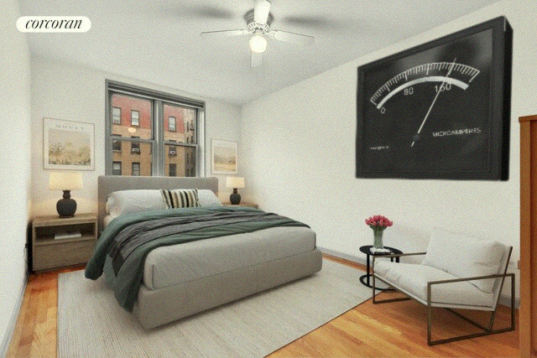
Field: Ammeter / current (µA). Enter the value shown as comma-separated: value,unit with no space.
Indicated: 160,µA
